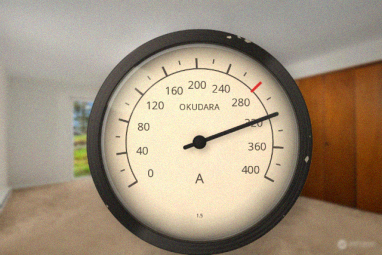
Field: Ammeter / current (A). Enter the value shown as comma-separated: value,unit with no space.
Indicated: 320,A
